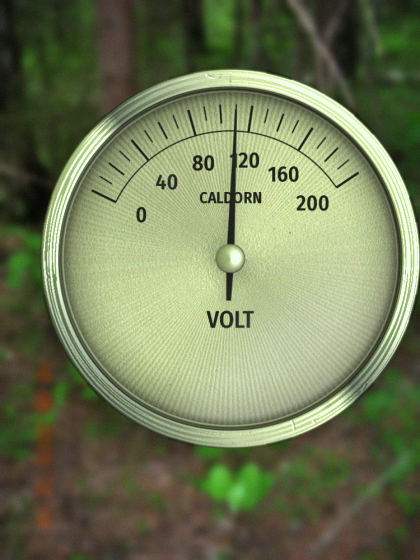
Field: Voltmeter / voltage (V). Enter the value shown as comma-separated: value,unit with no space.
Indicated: 110,V
